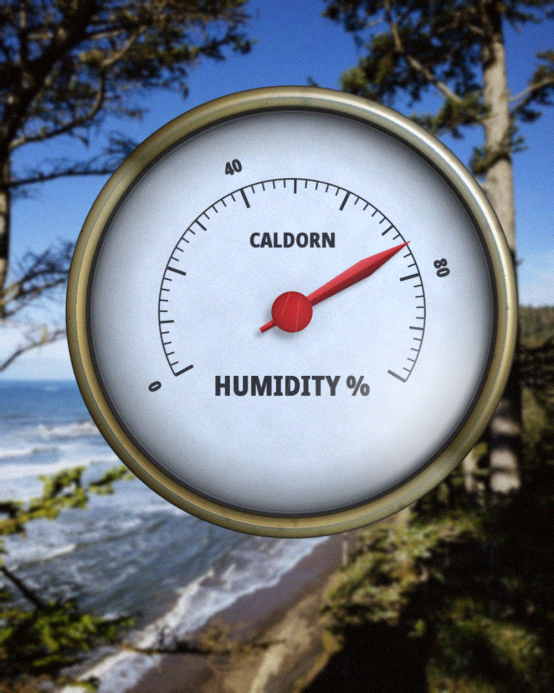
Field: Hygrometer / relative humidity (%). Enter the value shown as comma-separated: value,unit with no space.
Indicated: 74,%
